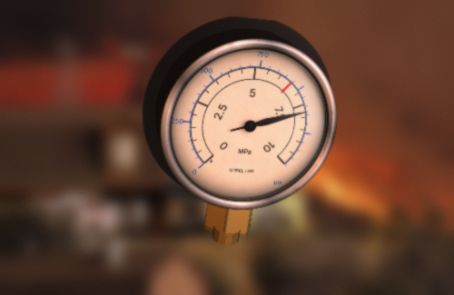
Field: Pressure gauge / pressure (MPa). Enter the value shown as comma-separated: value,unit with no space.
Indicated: 7.75,MPa
